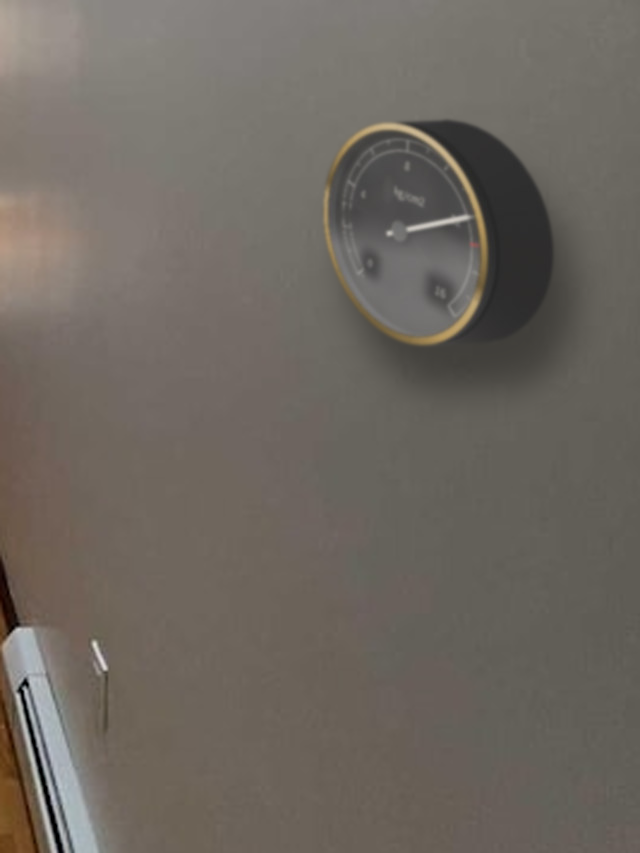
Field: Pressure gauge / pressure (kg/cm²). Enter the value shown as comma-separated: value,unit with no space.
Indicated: 12,kg/cm²
